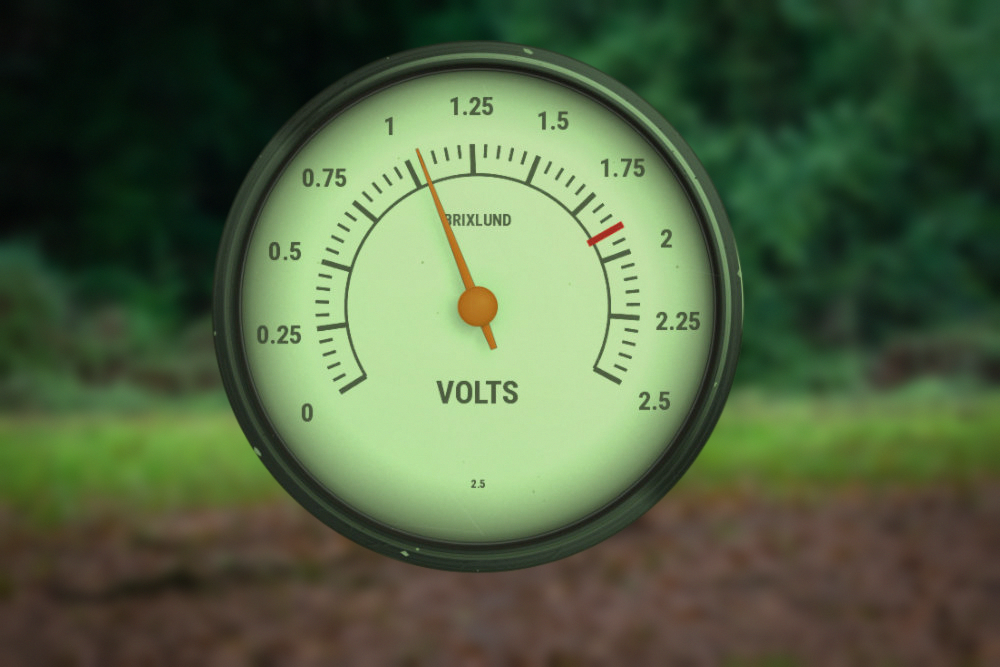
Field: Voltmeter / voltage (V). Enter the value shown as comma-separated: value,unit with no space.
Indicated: 1.05,V
